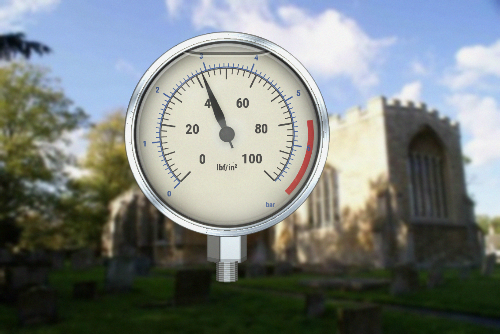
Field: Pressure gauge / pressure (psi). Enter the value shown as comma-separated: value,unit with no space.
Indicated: 42,psi
